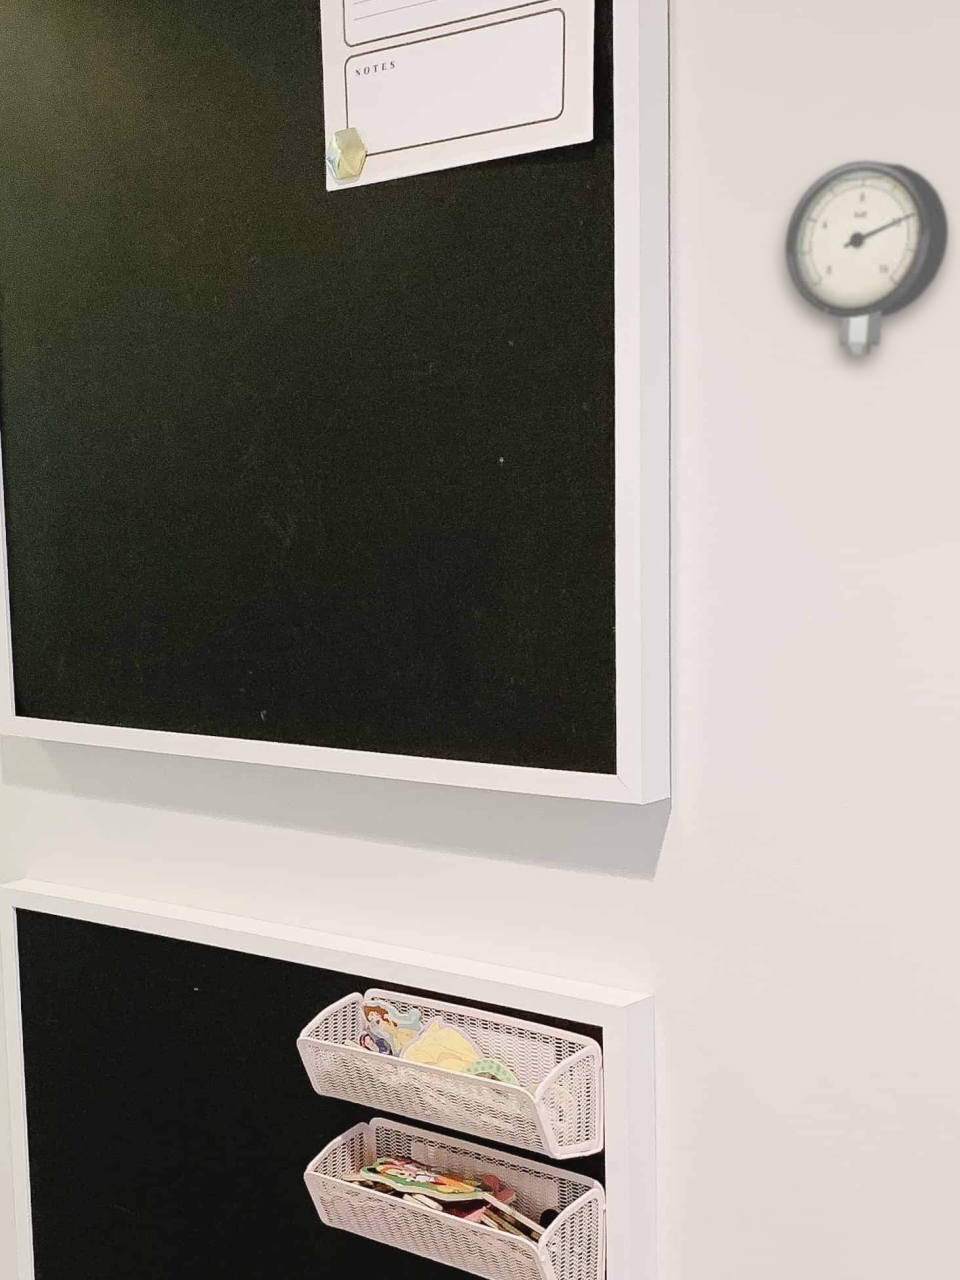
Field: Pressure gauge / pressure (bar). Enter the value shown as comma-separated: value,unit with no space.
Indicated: 12,bar
